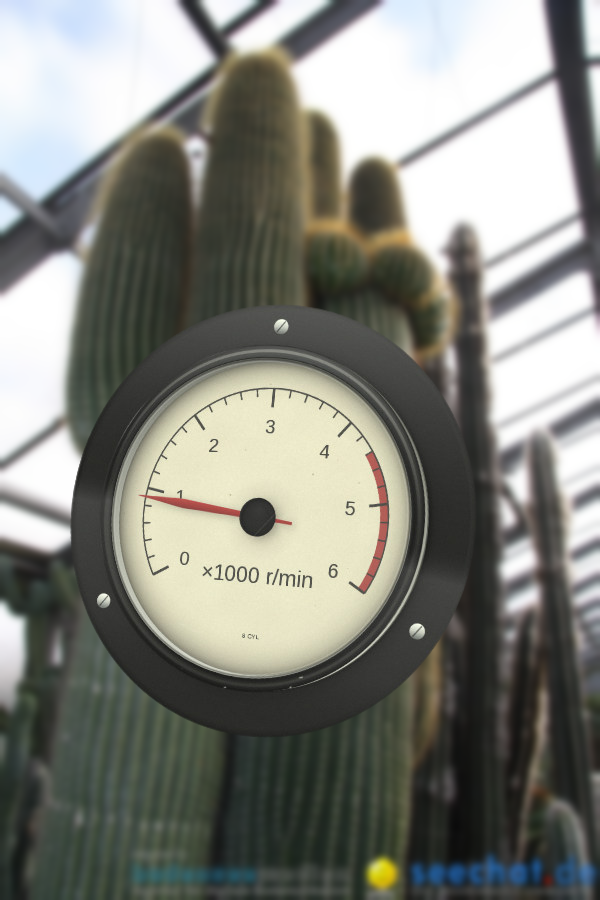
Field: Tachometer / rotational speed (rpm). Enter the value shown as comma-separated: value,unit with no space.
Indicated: 900,rpm
